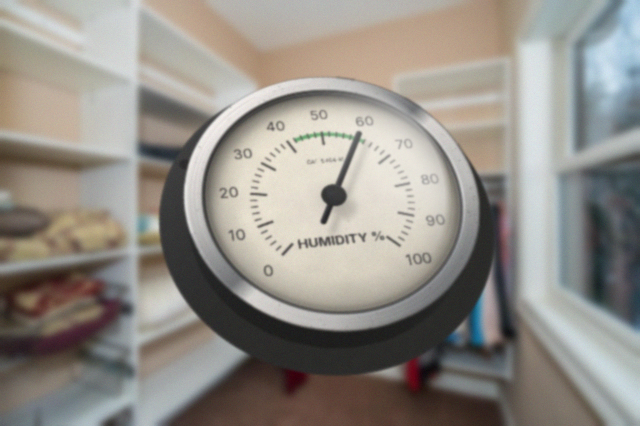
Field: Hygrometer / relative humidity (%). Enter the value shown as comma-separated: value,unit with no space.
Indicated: 60,%
